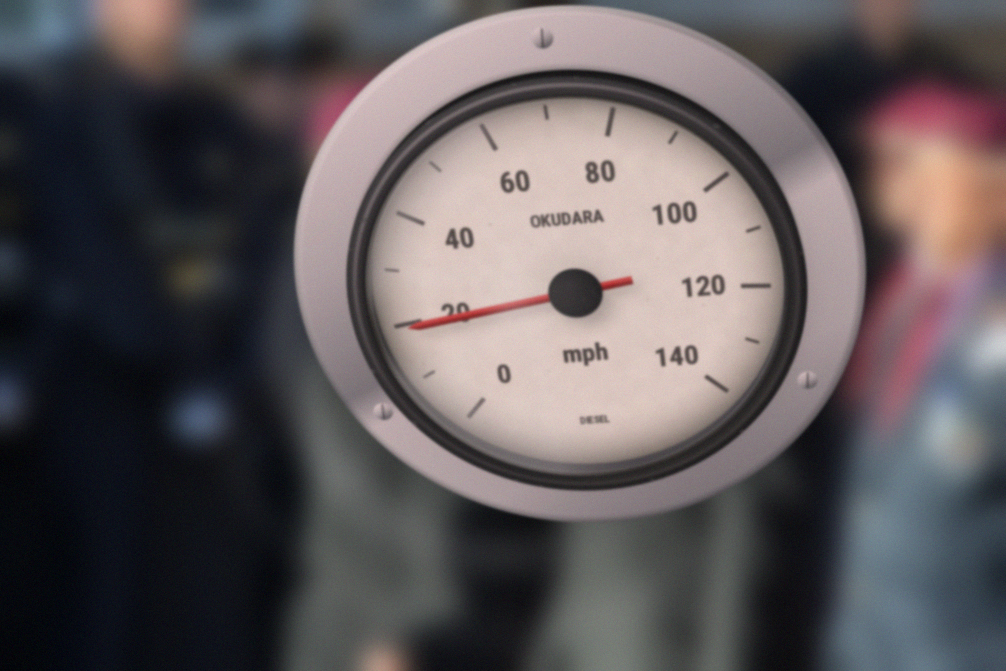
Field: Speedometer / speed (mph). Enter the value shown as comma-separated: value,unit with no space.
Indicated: 20,mph
